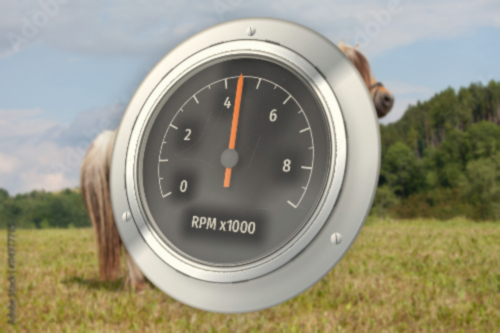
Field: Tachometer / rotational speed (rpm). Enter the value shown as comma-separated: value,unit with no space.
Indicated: 4500,rpm
